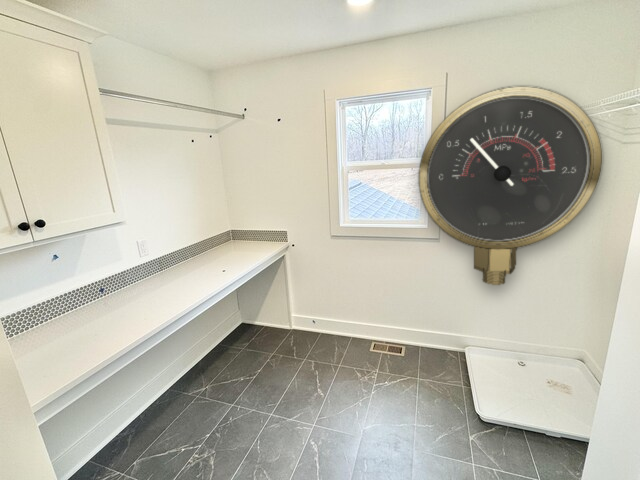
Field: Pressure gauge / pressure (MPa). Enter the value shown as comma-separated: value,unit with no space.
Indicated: 0.7,MPa
